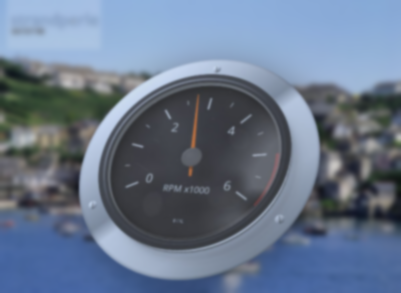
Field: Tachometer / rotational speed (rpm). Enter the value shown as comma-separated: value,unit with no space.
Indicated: 2750,rpm
